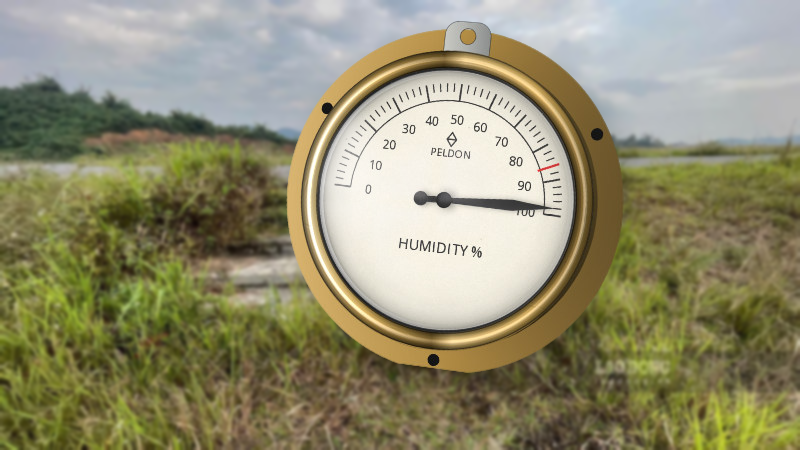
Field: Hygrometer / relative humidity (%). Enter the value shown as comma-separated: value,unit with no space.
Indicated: 98,%
